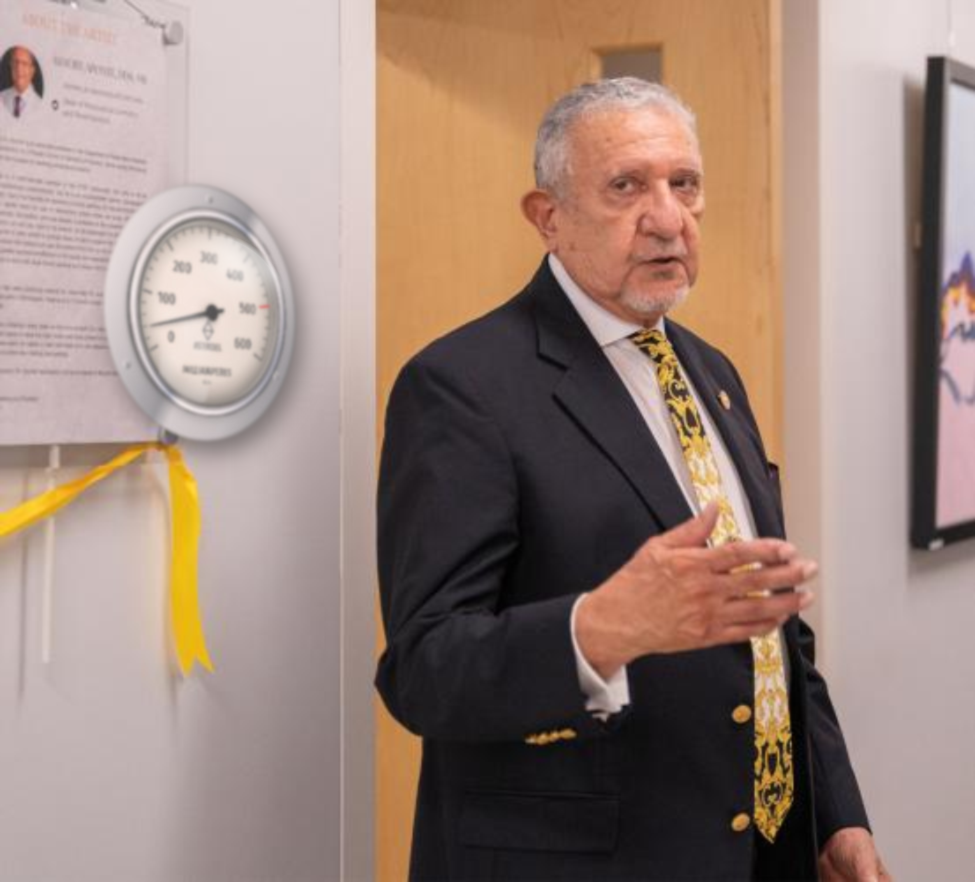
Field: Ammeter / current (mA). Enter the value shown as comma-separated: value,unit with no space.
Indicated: 40,mA
